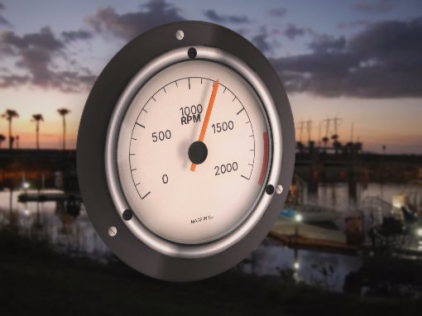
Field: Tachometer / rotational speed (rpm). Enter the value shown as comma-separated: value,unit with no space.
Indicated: 1200,rpm
